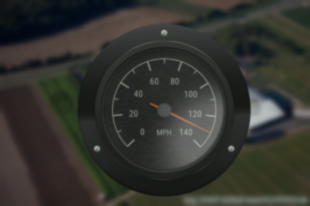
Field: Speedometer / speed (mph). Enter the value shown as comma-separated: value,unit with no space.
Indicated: 130,mph
